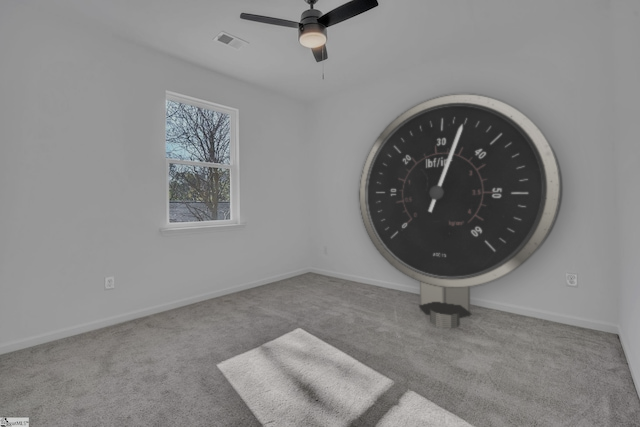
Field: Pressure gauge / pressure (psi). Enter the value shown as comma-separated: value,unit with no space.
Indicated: 34,psi
